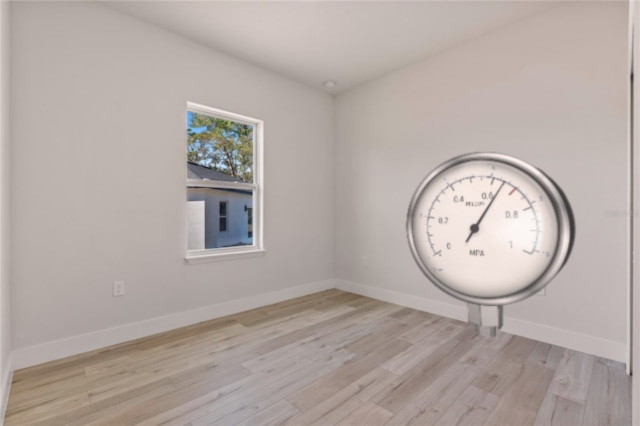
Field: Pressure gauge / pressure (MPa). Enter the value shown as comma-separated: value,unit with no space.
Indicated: 0.65,MPa
